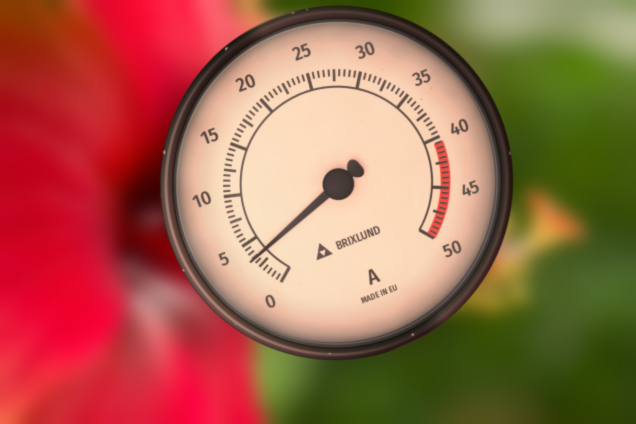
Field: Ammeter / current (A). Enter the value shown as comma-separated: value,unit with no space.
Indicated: 3.5,A
